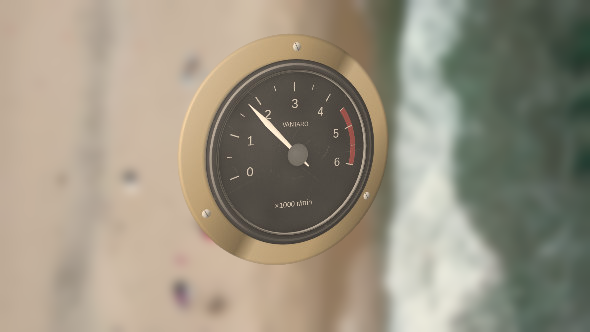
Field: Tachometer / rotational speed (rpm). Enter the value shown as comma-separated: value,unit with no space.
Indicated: 1750,rpm
